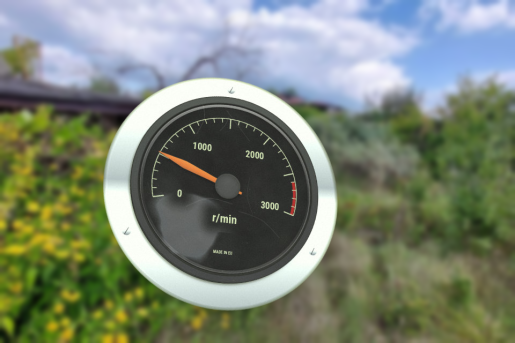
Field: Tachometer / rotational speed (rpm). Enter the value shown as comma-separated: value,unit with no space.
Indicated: 500,rpm
